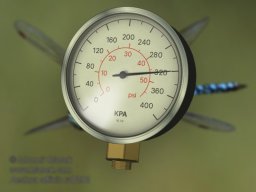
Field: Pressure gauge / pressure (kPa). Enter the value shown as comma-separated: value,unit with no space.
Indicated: 320,kPa
